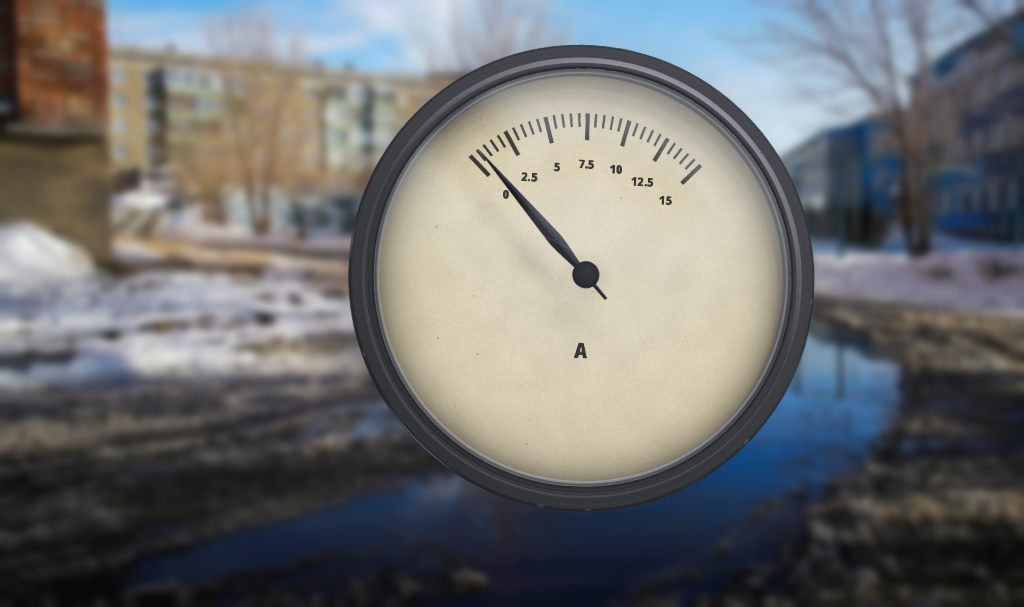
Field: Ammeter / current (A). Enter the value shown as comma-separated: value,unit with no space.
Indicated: 0.5,A
